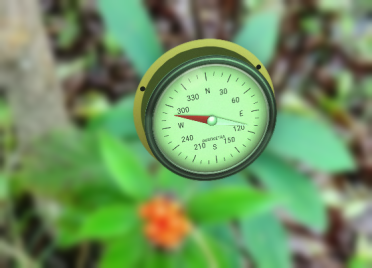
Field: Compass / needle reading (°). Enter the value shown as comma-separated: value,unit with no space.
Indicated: 290,°
